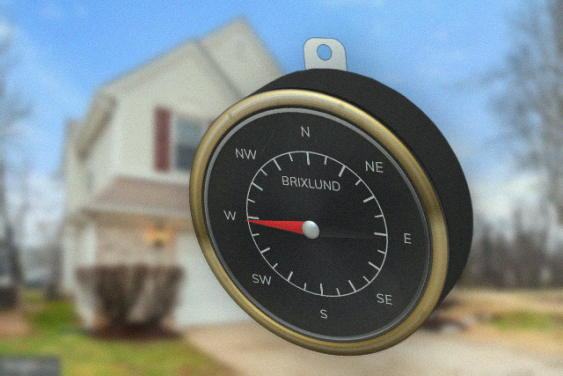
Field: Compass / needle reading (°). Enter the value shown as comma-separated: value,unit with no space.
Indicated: 270,°
